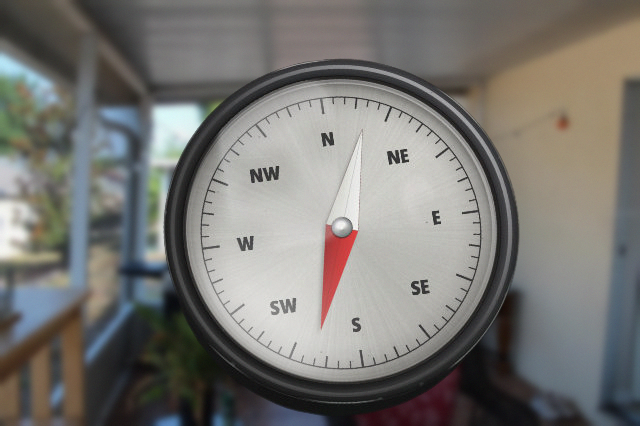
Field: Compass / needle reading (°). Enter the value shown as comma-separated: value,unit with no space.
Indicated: 200,°
